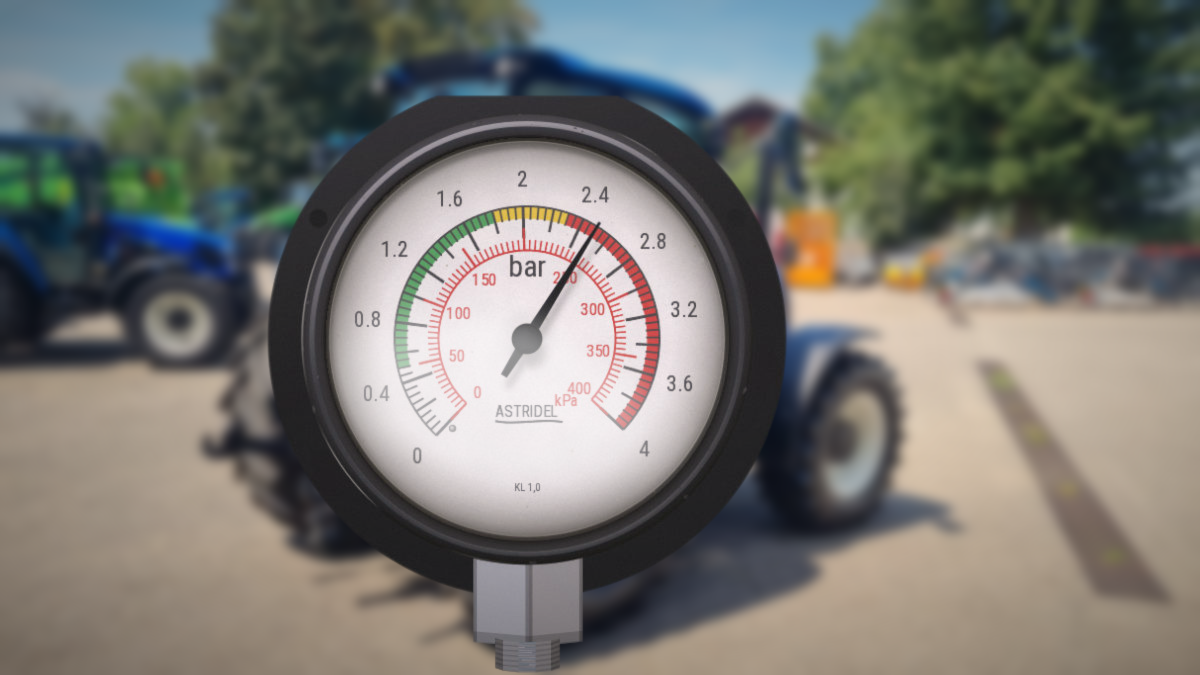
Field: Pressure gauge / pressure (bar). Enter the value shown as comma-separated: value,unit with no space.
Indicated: 2.5,bar
